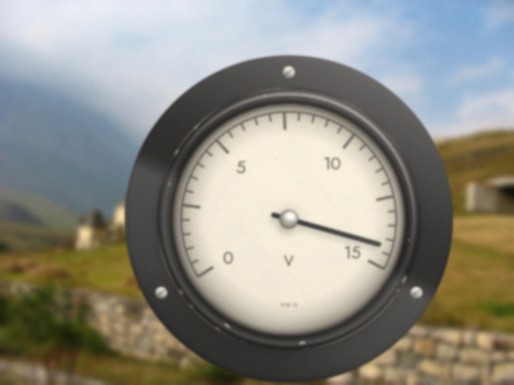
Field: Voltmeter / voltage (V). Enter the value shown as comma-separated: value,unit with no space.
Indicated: 14.25,V
